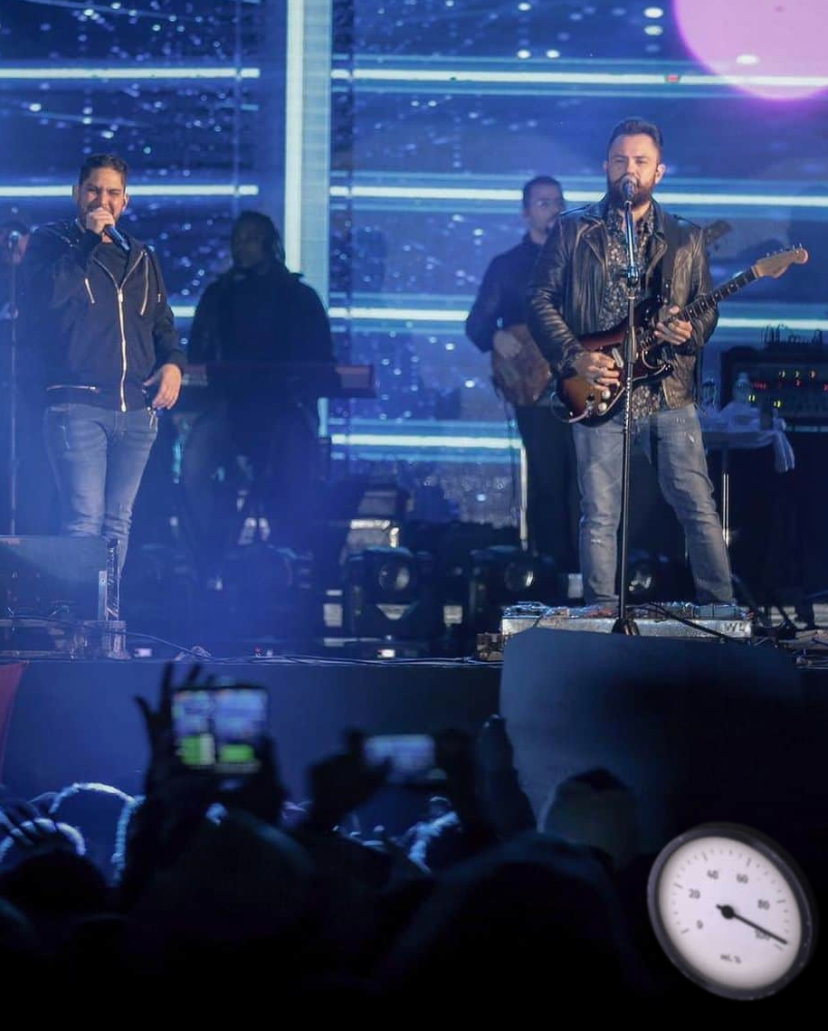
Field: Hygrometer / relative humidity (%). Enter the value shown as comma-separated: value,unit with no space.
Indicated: 96,%
